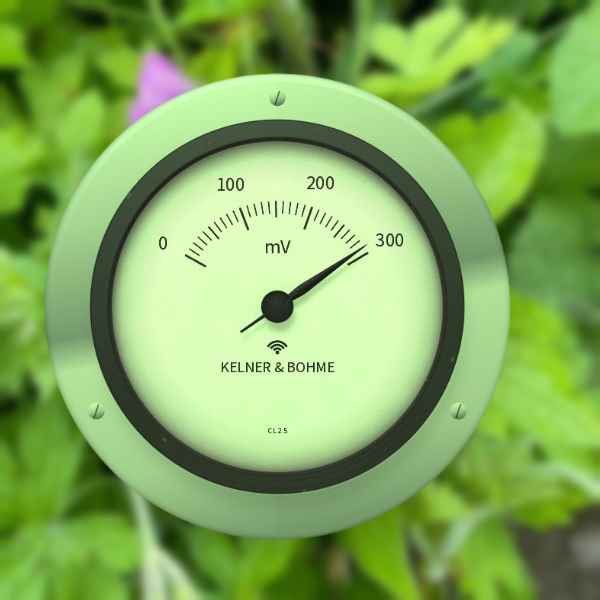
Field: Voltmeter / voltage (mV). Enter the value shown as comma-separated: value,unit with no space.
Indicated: 290,mV
